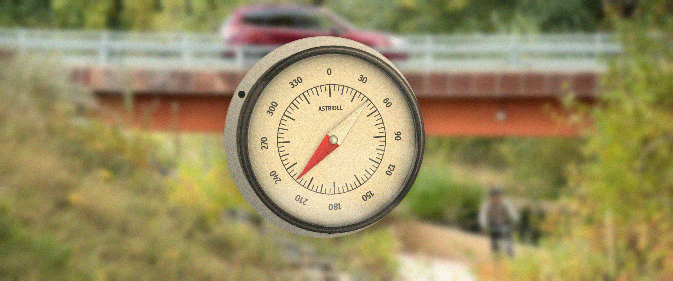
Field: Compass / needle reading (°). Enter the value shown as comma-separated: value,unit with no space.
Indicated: 225,°
